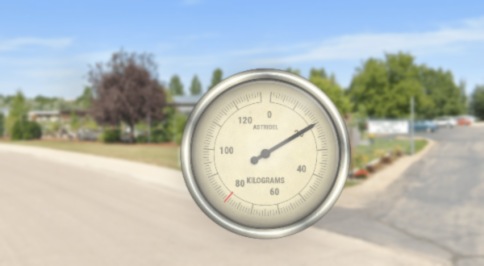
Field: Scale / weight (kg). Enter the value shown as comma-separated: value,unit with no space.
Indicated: 20,kg
